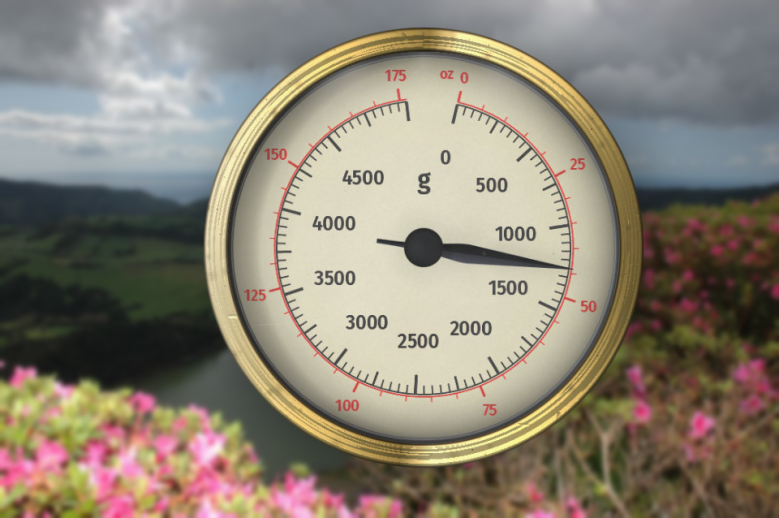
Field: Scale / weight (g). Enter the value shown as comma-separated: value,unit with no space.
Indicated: 1250,g
